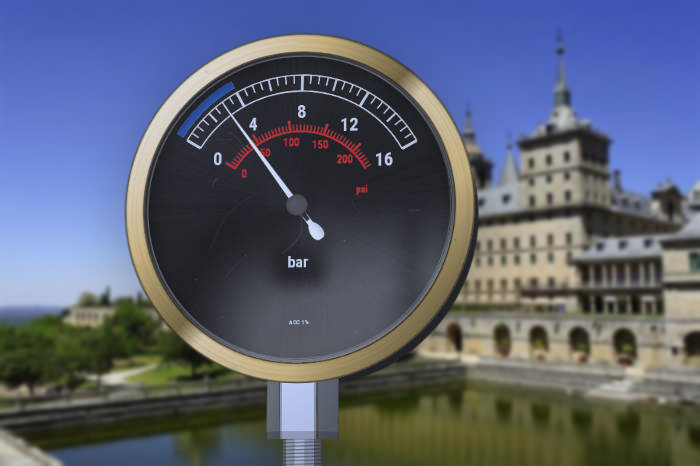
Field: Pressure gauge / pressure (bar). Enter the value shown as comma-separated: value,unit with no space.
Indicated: 3,bar
